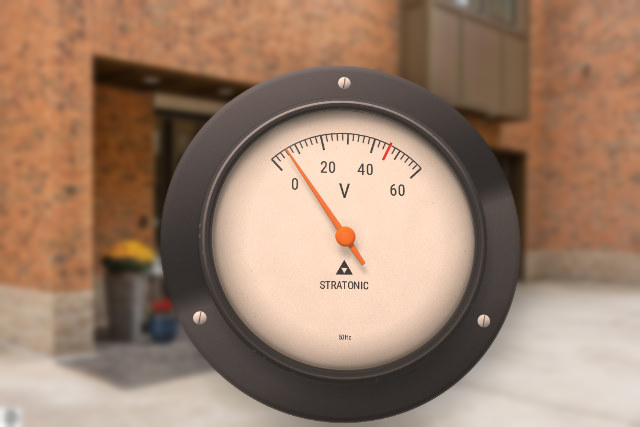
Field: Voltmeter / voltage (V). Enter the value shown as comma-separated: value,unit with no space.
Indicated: 6,V
